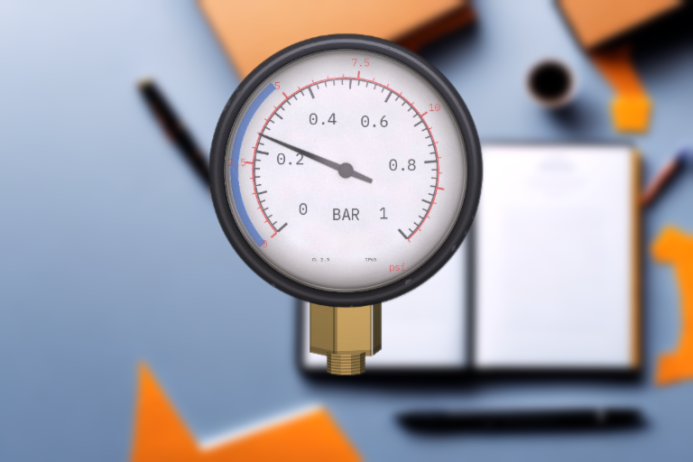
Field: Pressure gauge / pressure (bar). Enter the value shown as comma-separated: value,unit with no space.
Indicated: 0.24,bar
